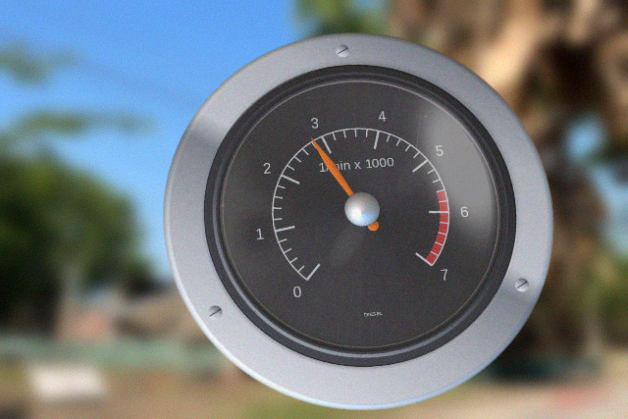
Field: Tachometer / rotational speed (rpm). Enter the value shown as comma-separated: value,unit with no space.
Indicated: 2800,rpm
